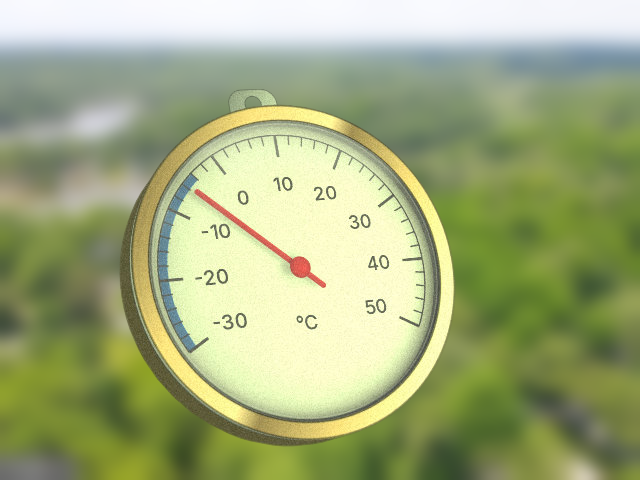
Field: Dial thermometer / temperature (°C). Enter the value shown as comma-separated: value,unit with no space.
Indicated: -6,°C
